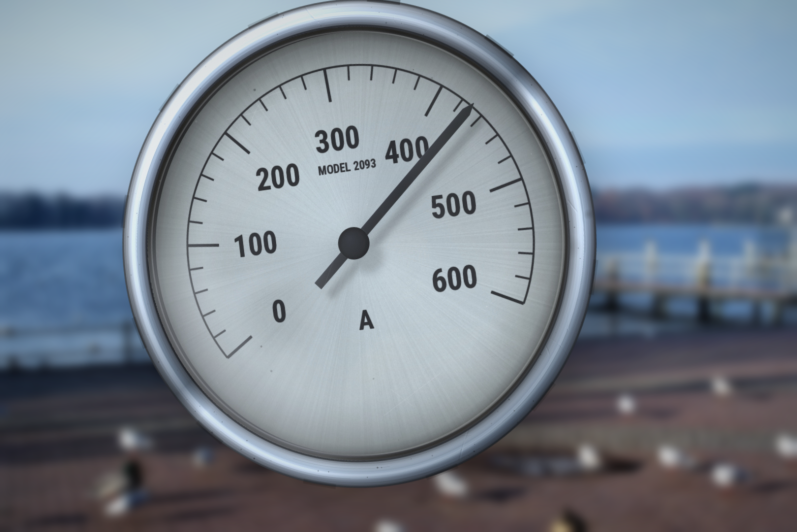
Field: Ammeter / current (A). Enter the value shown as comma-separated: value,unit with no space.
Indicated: 430,A
